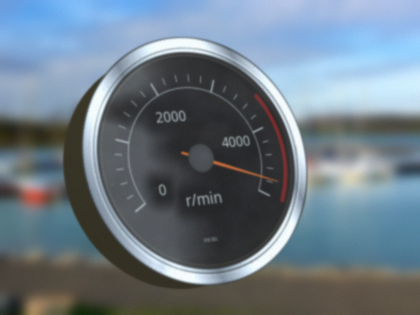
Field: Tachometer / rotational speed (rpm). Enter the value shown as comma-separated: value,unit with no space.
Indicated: 4800,rpm
